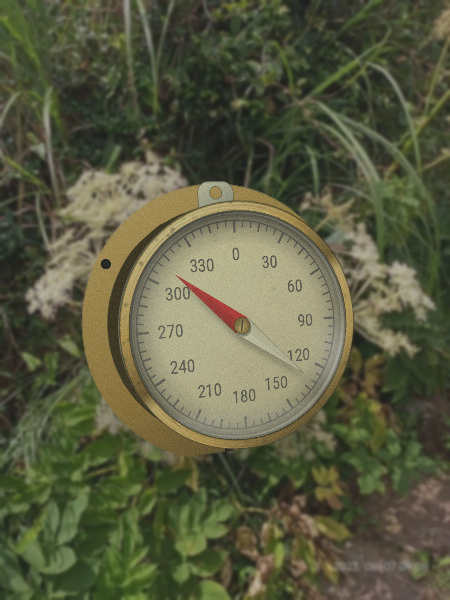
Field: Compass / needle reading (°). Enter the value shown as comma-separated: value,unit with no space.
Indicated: 310,°
